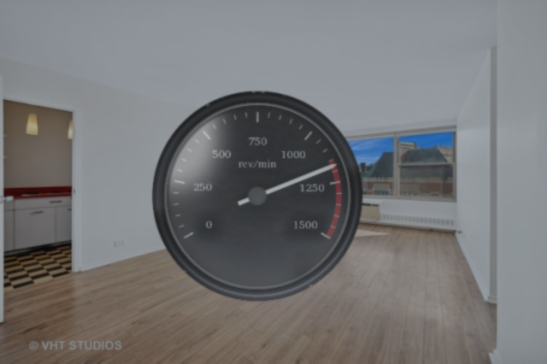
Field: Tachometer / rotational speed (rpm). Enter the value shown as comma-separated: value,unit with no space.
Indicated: 1175,rpm
